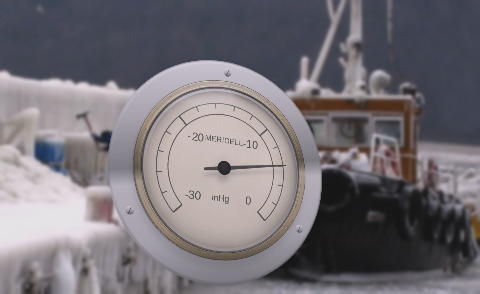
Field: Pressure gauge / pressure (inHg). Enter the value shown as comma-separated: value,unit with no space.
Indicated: -6,inHg
